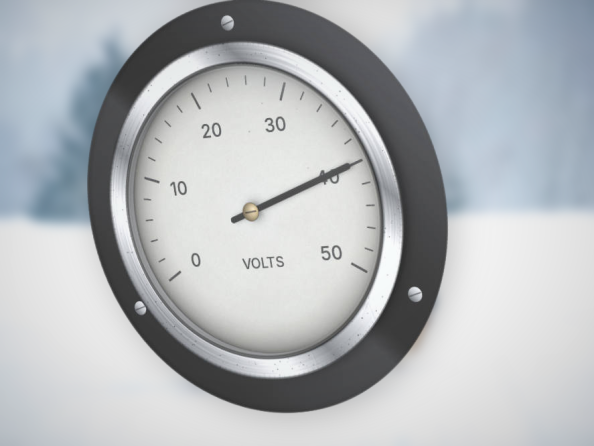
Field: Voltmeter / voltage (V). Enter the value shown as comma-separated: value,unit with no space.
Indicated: 40,V
